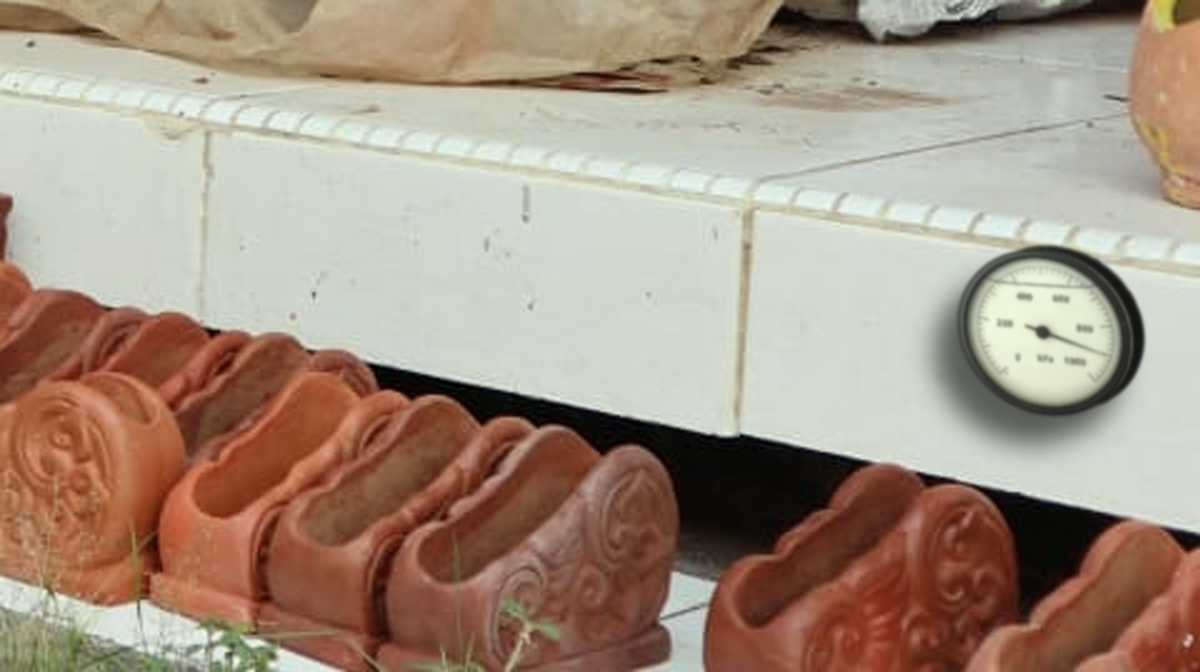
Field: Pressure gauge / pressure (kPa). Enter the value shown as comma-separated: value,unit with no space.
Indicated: 900,kPa
